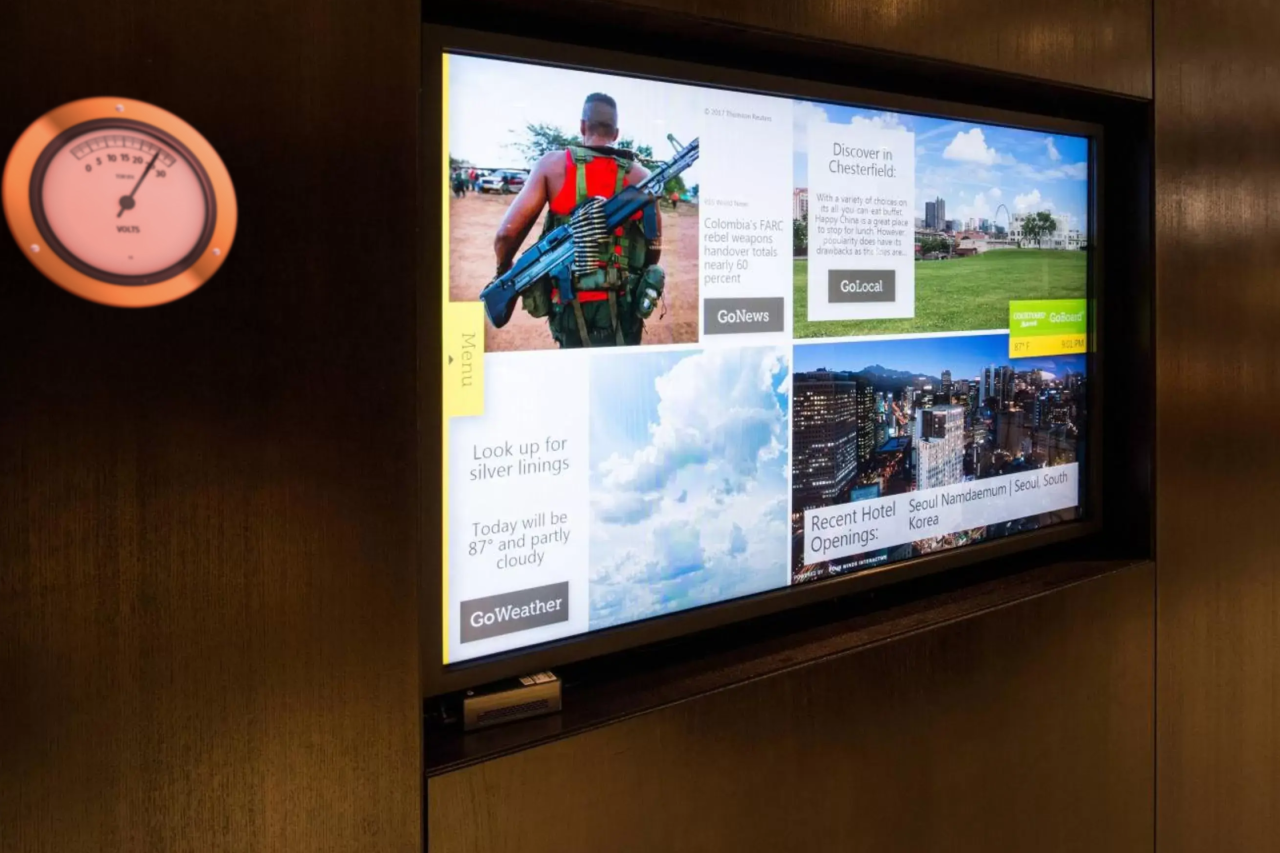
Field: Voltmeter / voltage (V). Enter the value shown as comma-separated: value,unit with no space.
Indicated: 25,V
